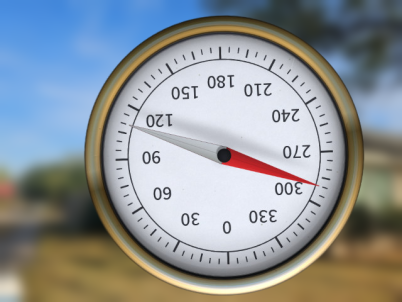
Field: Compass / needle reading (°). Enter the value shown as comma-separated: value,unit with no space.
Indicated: 290,°
